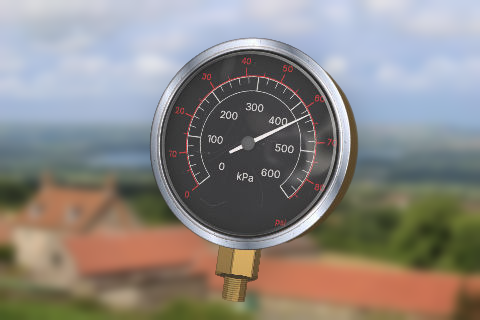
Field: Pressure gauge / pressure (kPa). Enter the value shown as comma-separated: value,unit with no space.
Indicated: 430,kPa
